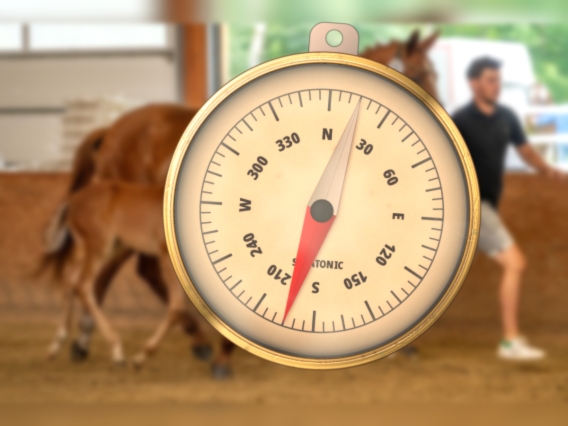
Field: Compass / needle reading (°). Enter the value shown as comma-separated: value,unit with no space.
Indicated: 195,°
